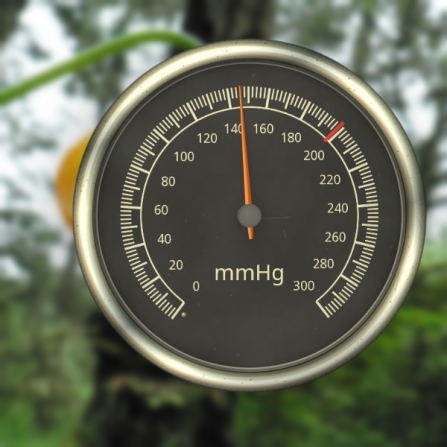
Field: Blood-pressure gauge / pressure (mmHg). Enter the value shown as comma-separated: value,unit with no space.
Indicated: 146,mmHg
